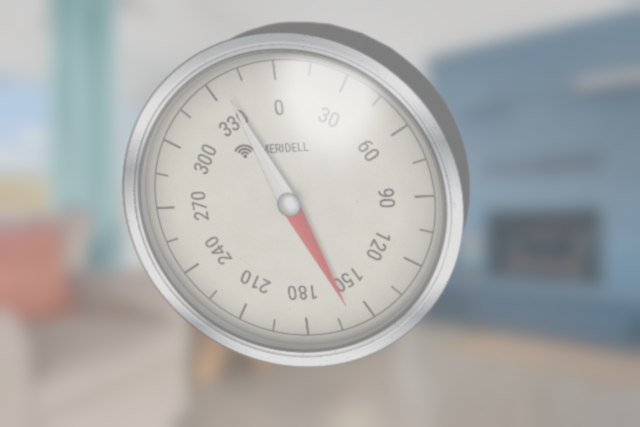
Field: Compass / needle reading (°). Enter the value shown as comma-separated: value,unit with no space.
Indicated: 157.5,°
